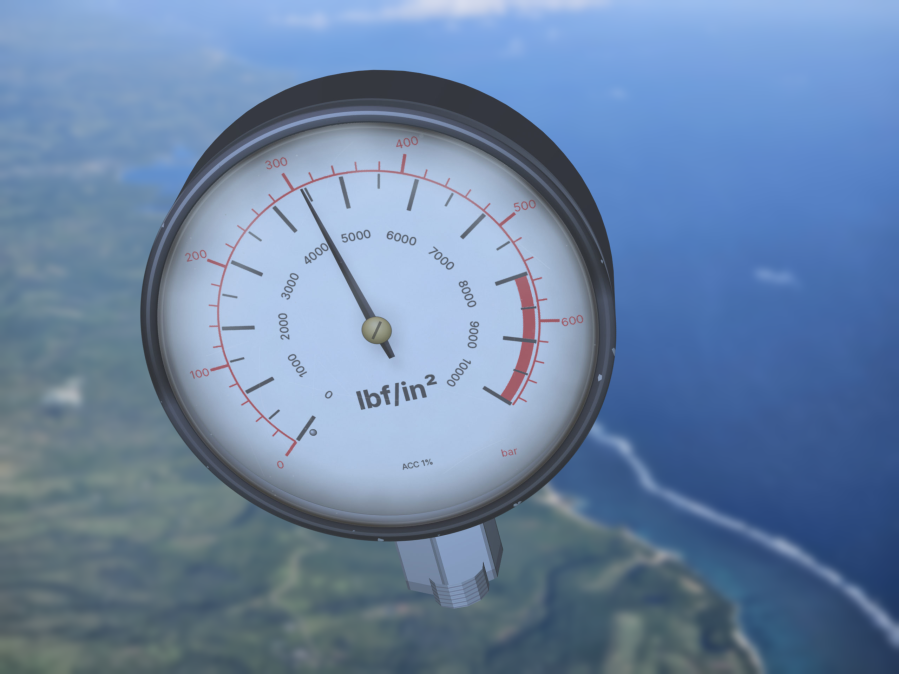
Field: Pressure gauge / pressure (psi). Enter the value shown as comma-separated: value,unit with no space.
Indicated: 4500,psi
